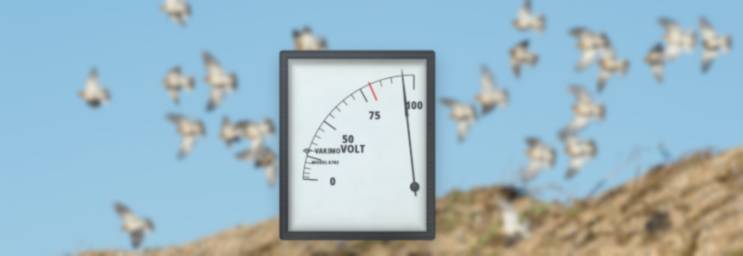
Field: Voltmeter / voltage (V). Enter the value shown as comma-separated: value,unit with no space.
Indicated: 95,V
